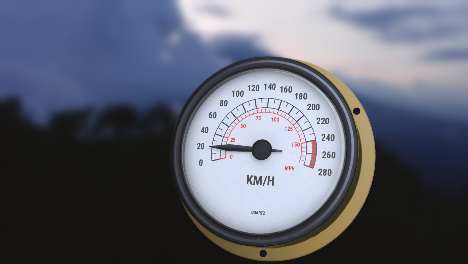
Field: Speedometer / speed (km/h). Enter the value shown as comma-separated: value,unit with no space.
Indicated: 20,km/h
